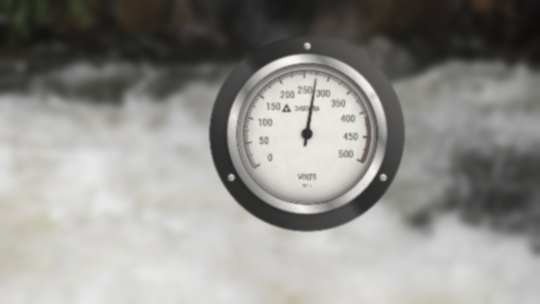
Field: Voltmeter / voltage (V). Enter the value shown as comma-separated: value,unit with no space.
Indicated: 275,V
